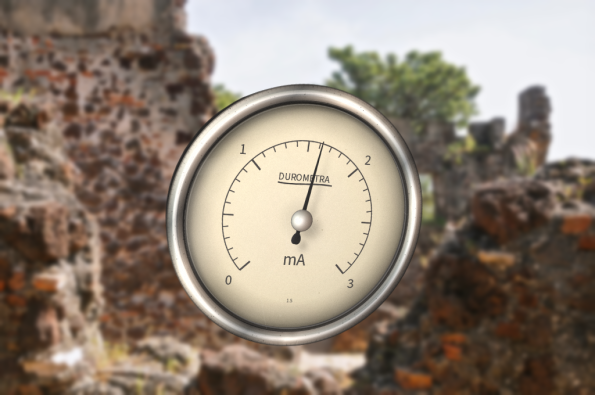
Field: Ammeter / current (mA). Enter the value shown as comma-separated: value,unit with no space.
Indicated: 1.6,mA
